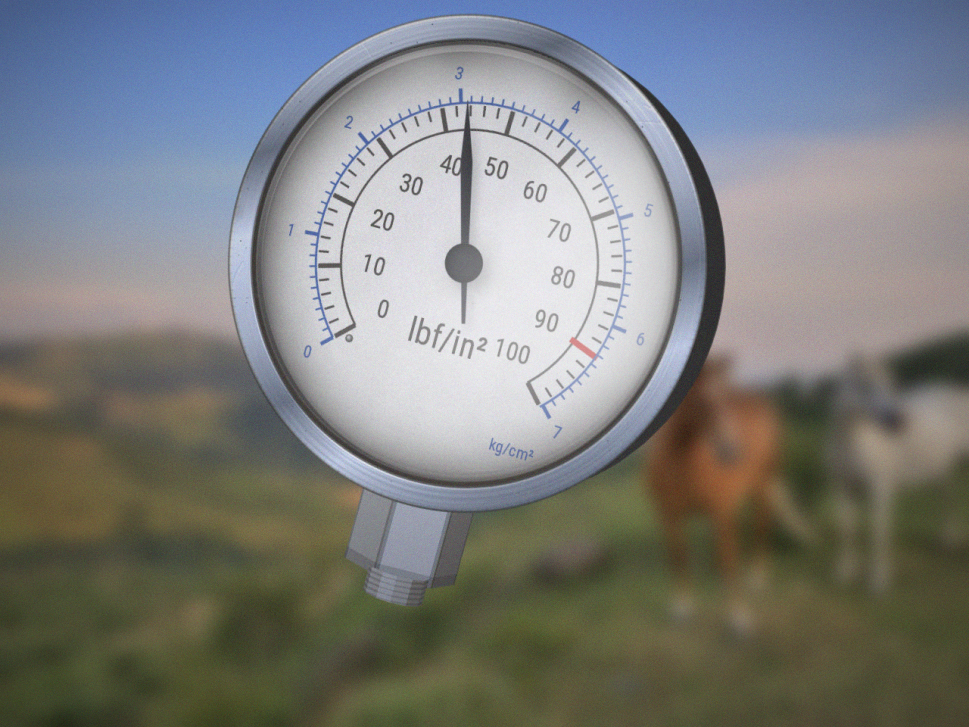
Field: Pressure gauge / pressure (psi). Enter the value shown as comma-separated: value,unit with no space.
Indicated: 44,psi
